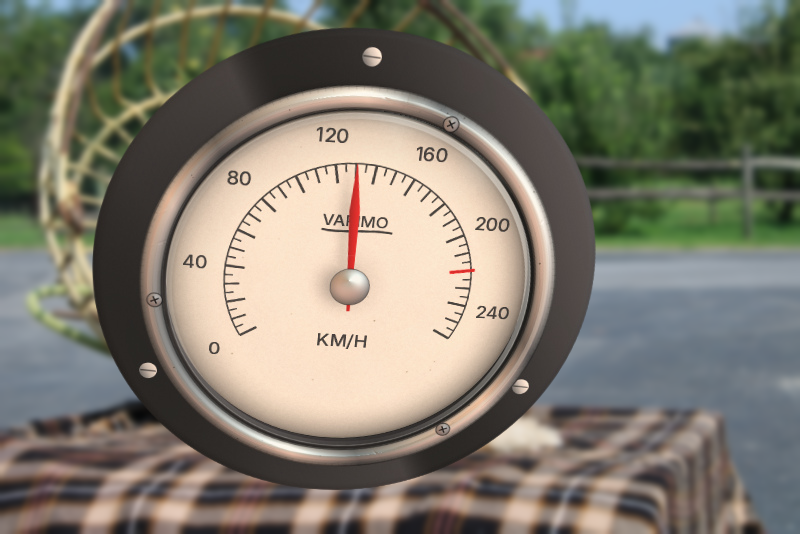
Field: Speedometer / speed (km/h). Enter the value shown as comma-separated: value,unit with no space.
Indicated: 130,km/h
